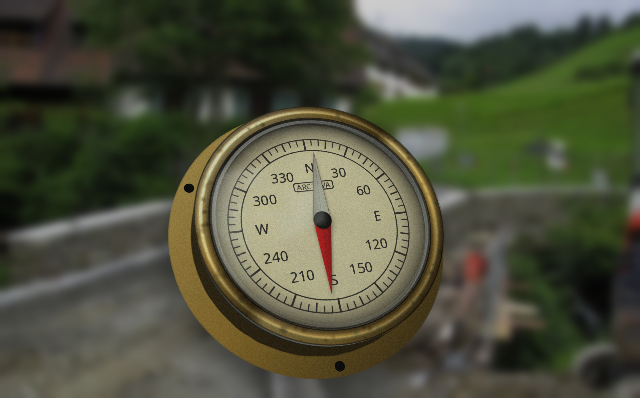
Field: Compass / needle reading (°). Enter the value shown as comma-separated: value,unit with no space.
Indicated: 185,°
